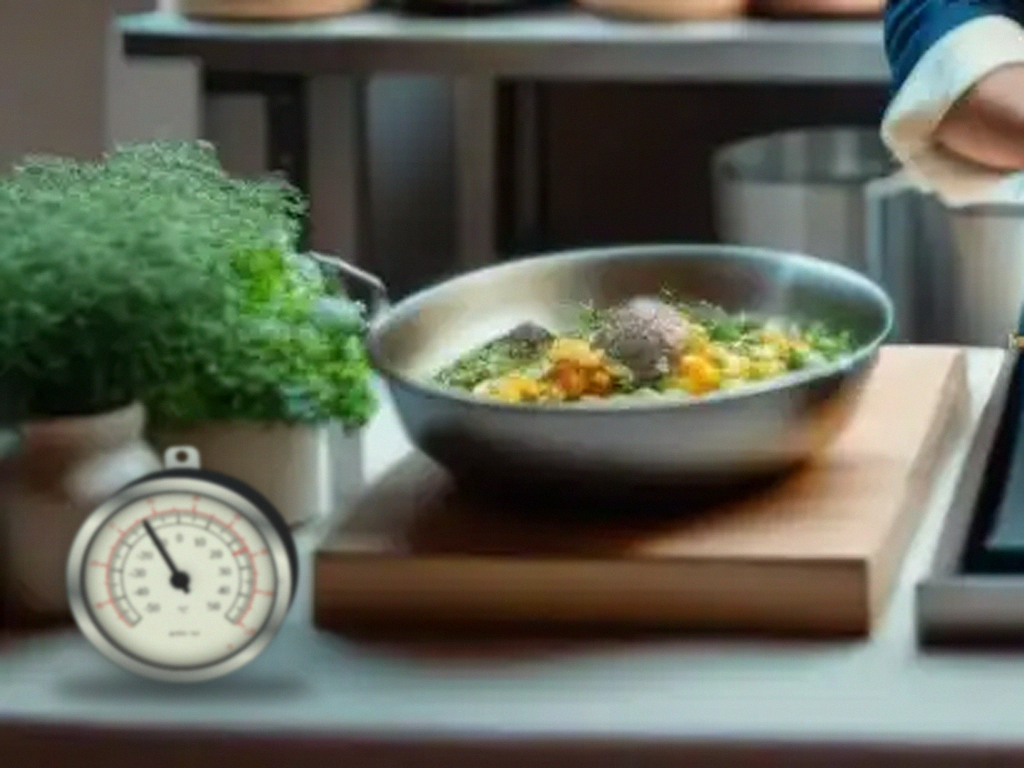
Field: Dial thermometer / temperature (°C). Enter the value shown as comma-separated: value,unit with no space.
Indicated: -10,°C
